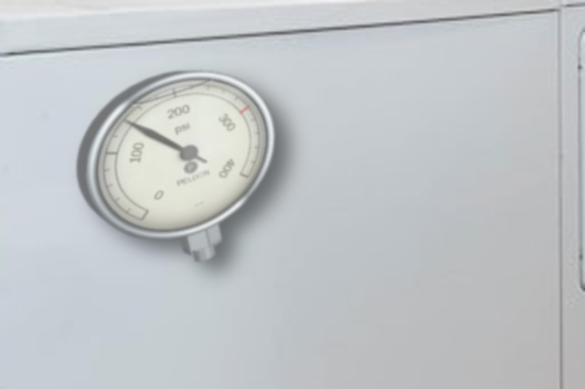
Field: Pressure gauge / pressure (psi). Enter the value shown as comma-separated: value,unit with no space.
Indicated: 140,psi
